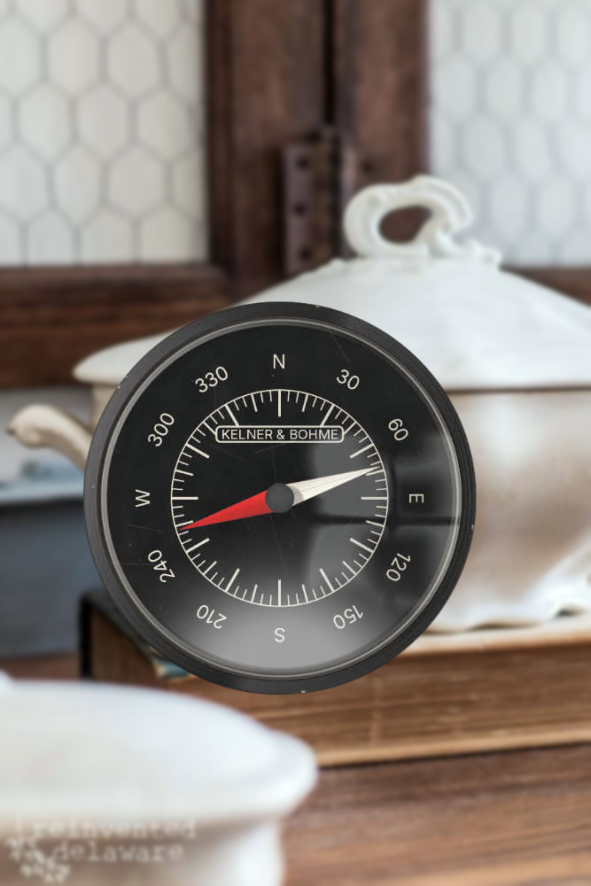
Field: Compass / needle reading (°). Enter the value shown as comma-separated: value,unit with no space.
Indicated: 252.5,°
